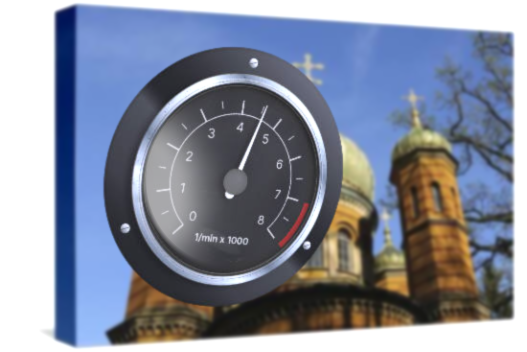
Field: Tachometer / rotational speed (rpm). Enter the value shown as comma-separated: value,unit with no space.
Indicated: 4500,rpm
